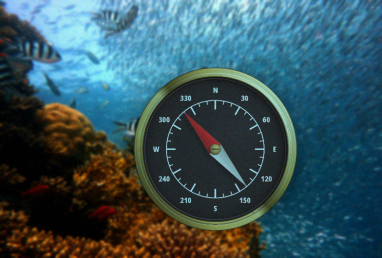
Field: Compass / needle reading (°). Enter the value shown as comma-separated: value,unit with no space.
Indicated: 320,°
